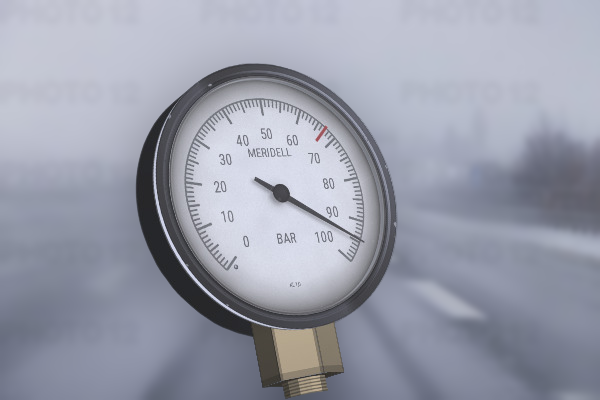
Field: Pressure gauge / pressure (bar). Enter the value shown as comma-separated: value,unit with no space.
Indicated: 95,bar
